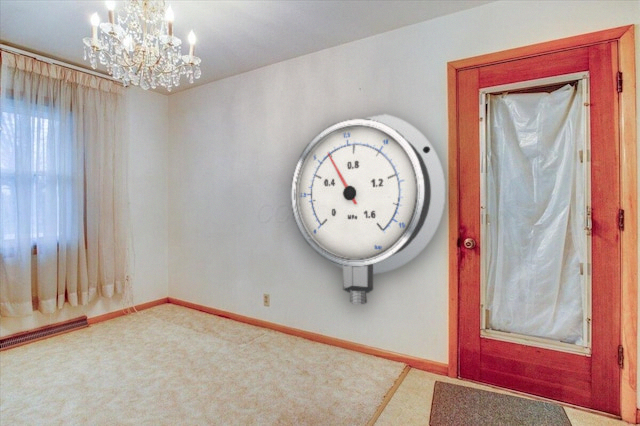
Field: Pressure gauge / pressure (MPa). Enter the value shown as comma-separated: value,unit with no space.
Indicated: 0.6,MPa
